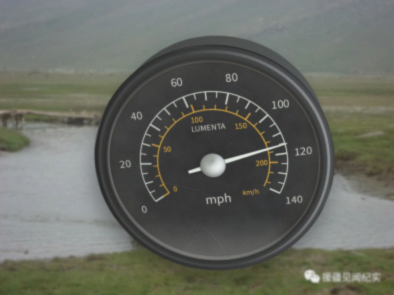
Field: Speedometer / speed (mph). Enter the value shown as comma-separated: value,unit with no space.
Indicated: 115,mph
